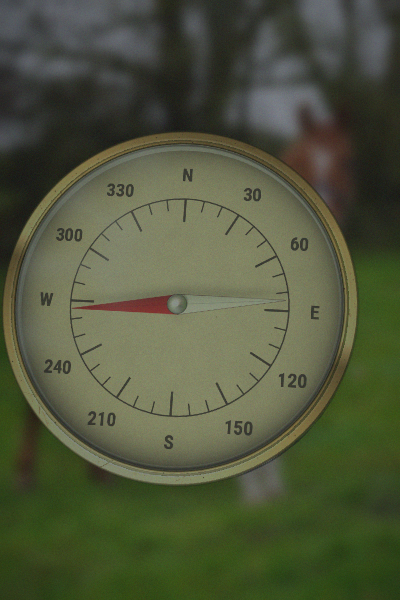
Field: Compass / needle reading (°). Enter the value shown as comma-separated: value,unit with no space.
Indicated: 265,°
